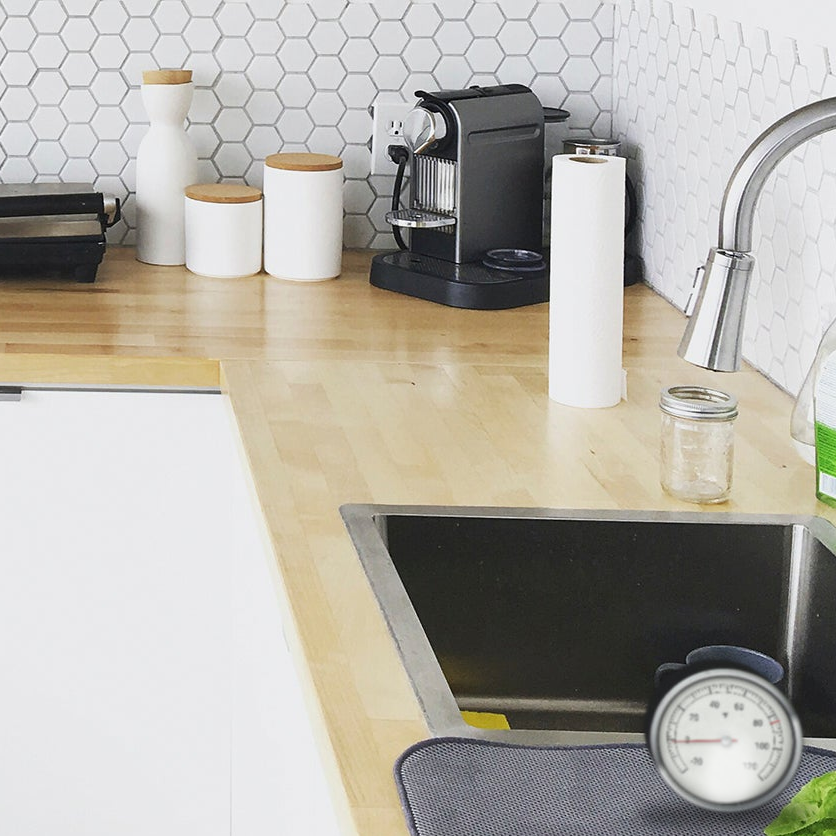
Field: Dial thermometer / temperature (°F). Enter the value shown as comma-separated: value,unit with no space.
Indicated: 0,°F
